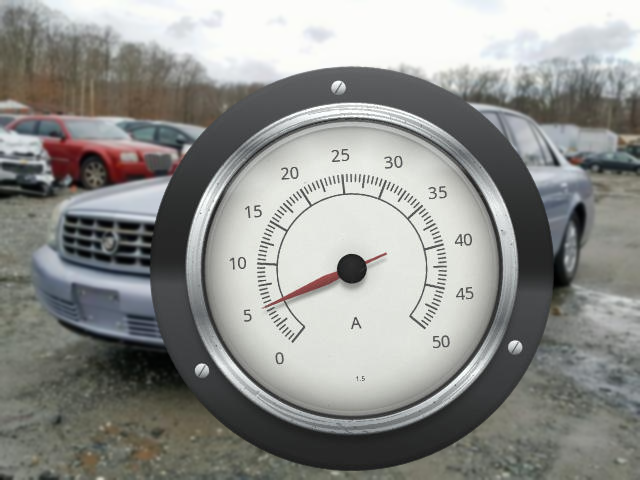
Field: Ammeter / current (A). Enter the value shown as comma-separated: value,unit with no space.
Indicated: 5,A
